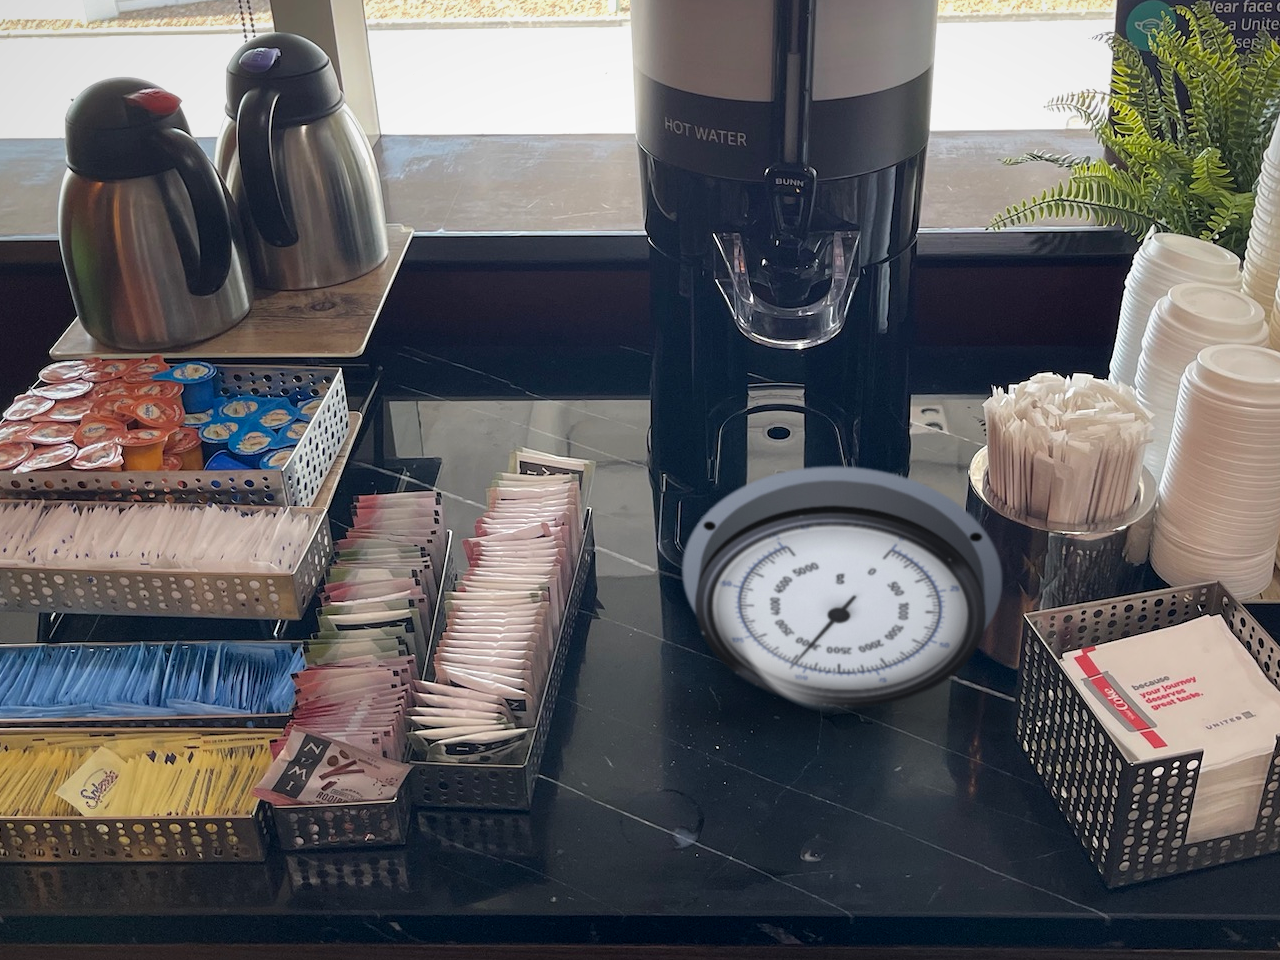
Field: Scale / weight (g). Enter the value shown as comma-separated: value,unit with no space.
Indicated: 3000,g
